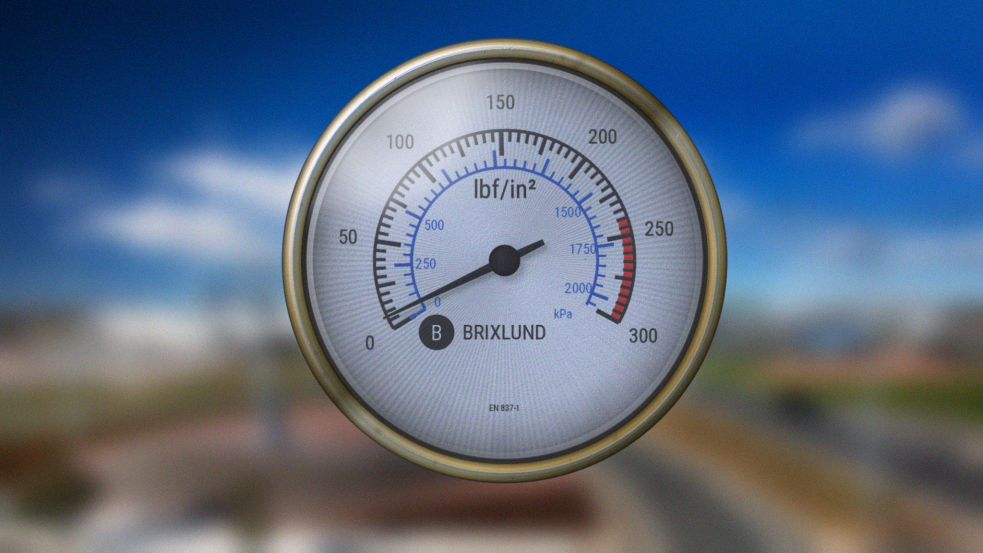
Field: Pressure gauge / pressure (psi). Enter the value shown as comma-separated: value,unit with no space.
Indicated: 7.5,psi
